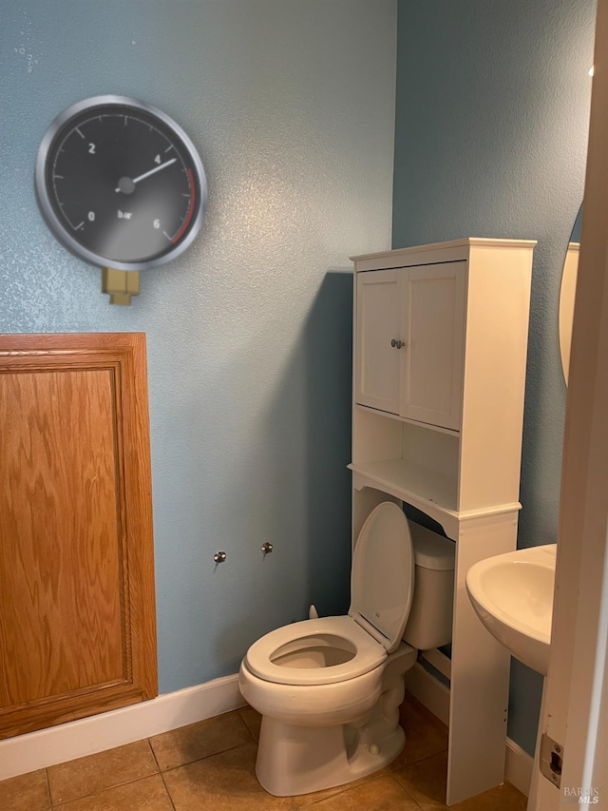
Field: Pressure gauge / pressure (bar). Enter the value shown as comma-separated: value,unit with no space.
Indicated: 4.25,bar
